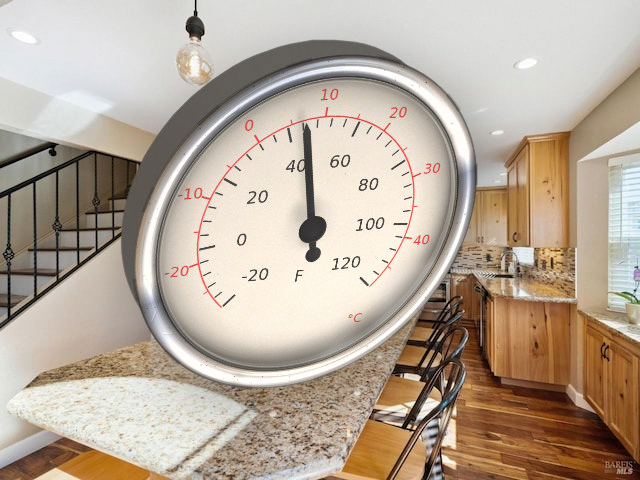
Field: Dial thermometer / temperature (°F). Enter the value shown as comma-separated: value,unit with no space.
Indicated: 44,°F
